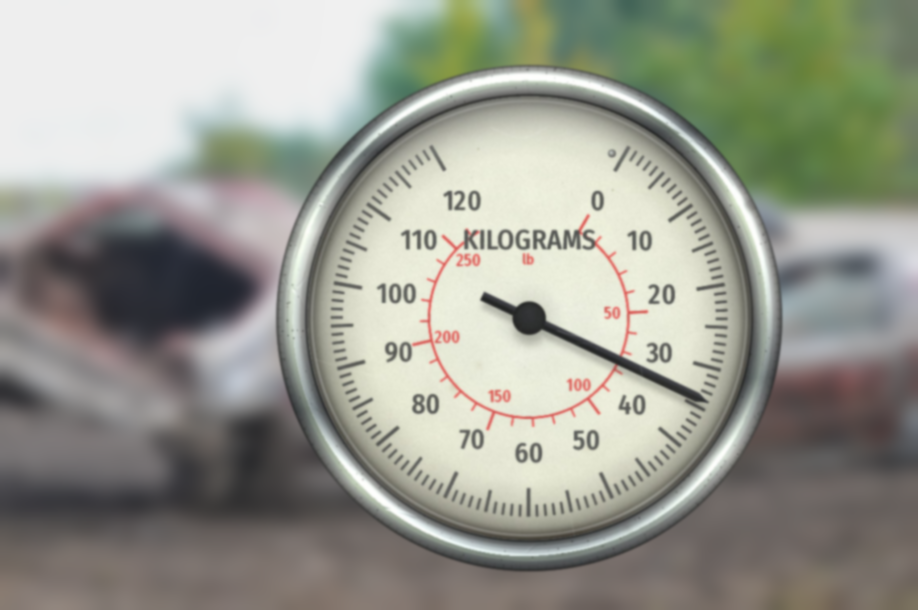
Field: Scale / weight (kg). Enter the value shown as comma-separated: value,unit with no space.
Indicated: 34,kg
